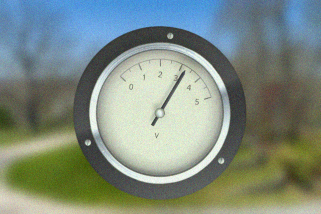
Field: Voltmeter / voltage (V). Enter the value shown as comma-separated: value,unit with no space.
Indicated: 3.25,V
